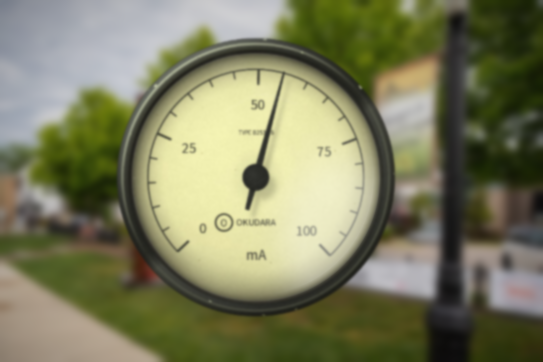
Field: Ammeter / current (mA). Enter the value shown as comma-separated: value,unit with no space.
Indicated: 55,mA
